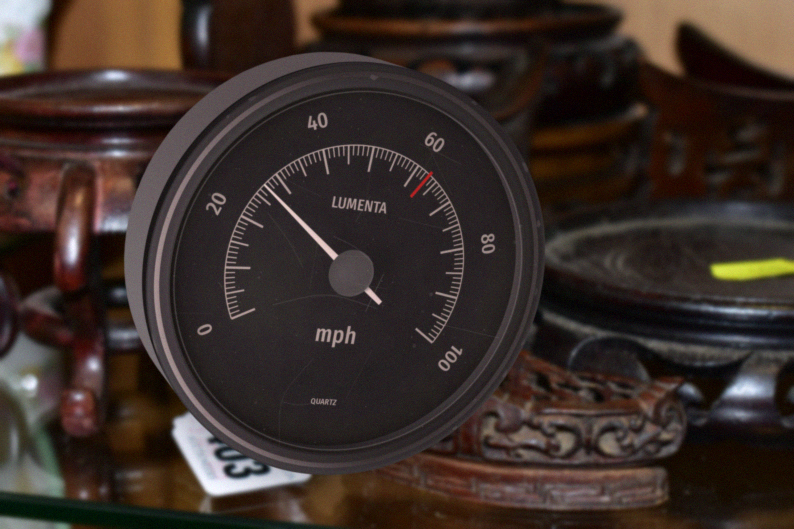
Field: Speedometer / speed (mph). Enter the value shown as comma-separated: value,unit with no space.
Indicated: 27,mph
